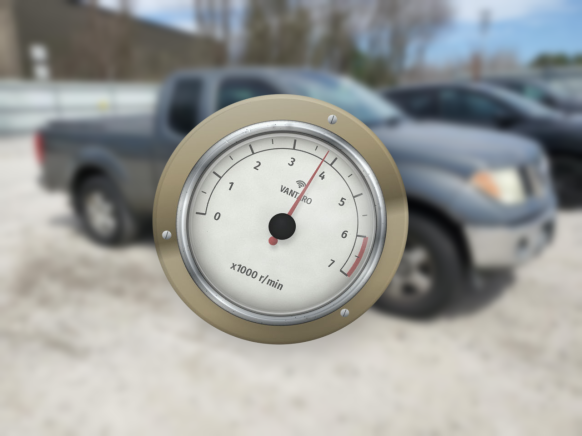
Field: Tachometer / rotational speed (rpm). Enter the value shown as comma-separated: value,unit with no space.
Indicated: 3750,rpm
